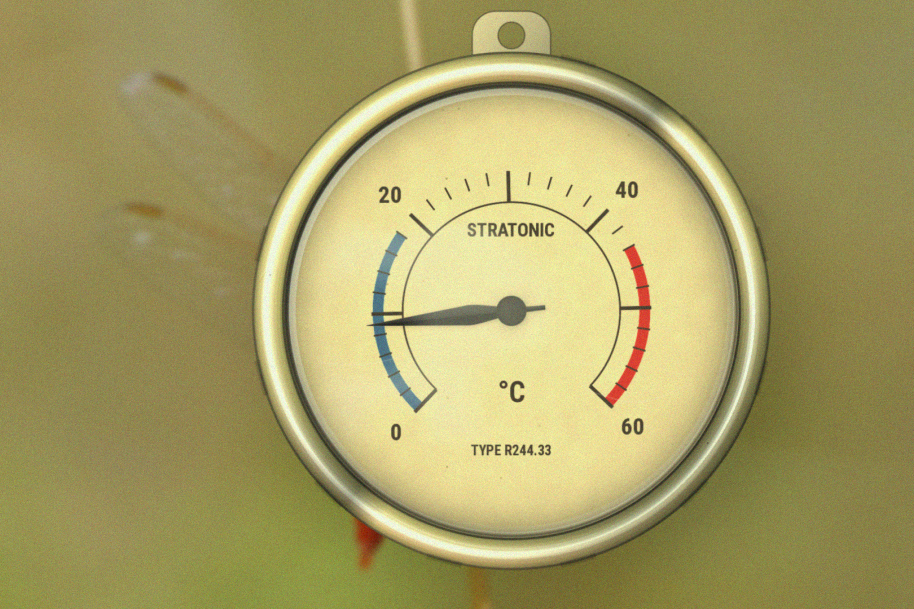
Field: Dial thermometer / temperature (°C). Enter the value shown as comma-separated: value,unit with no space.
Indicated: 9,°C
